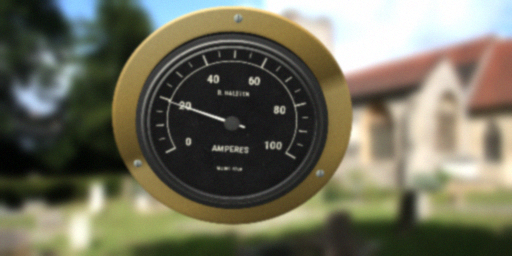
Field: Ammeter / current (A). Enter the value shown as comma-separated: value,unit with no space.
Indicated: 20,A
